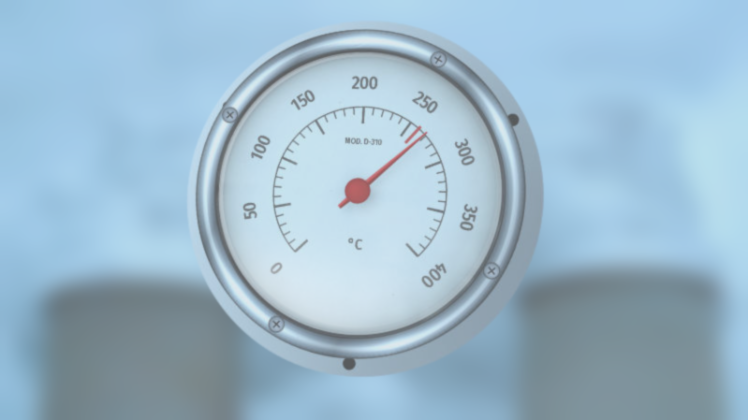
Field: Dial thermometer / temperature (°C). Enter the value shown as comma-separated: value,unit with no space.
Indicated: 270,°C
